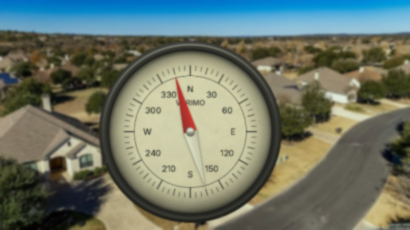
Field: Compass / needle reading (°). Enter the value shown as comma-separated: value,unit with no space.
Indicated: 345,°
